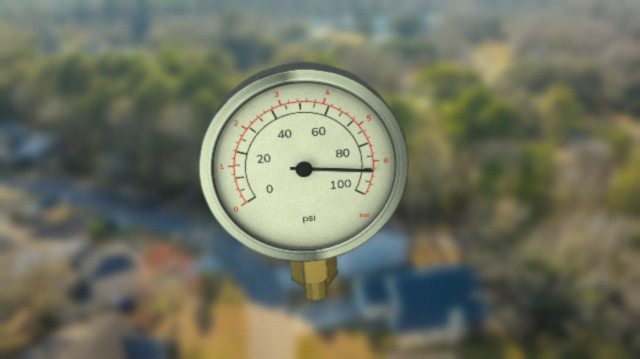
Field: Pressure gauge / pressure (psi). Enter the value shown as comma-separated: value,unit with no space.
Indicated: 90,psi
